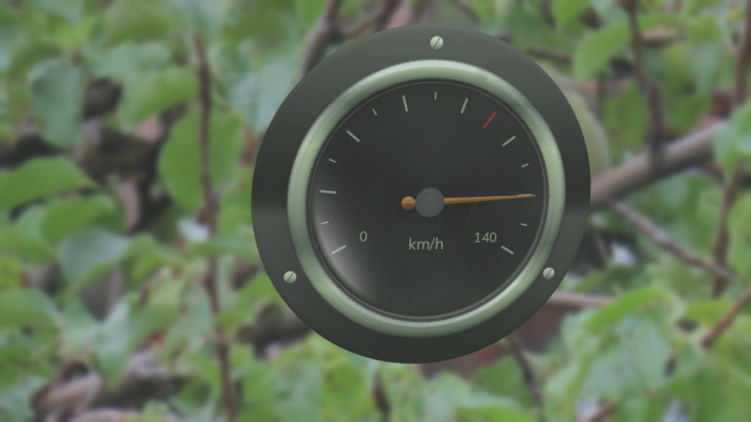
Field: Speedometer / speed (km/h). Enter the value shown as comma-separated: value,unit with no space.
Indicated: 120,km/h
